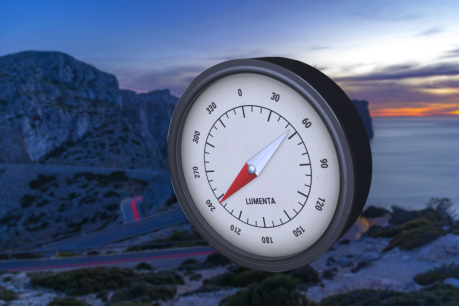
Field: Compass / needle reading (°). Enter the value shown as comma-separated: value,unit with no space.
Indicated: 235,°
